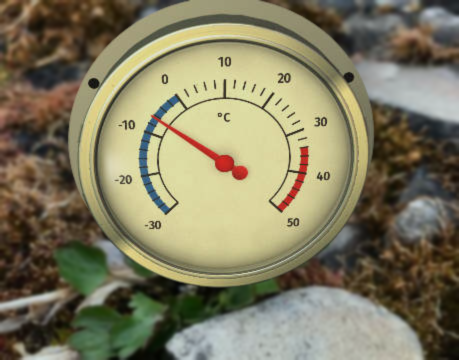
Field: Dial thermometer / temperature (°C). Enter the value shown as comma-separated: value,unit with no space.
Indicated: -6,°C
